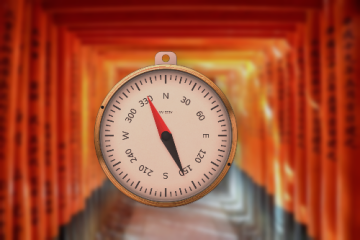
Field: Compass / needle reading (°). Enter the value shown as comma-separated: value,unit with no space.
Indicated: 335,°
